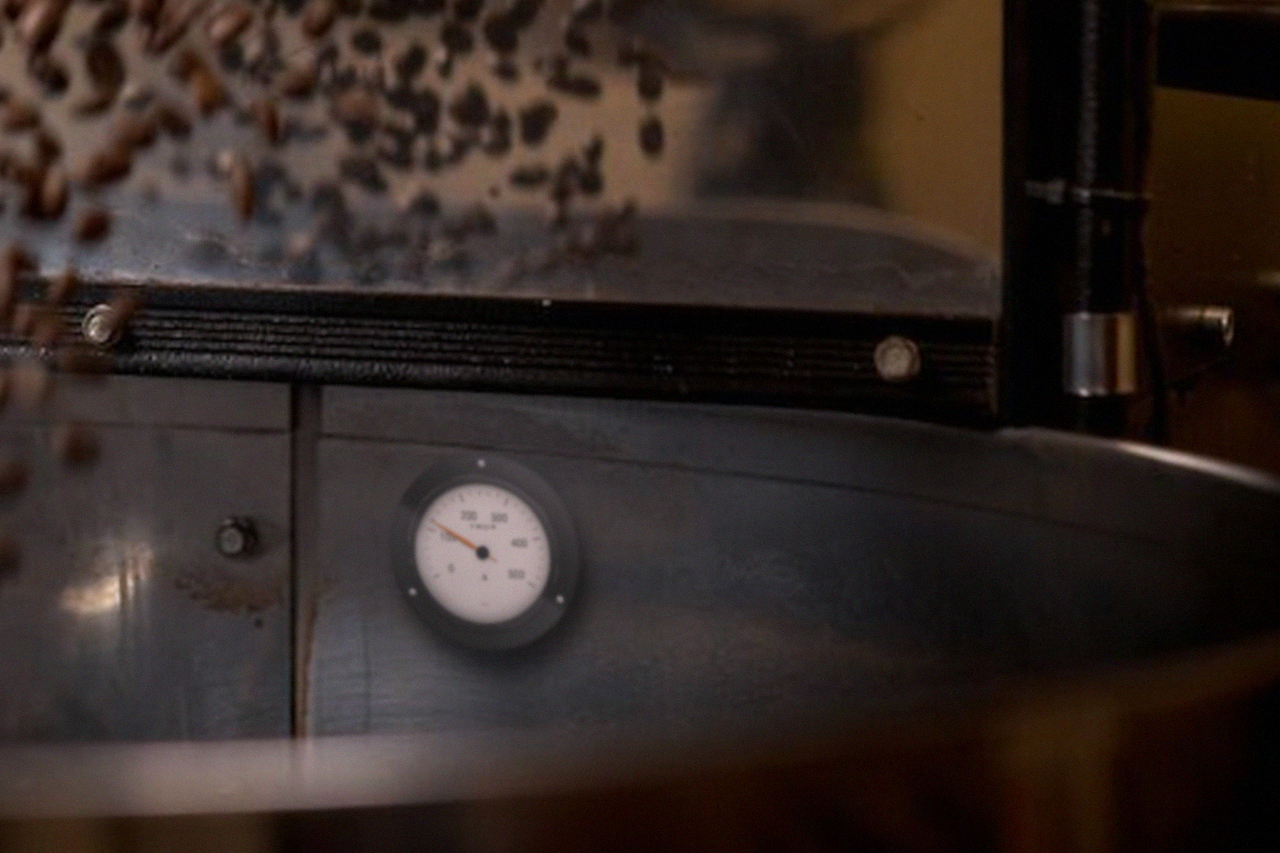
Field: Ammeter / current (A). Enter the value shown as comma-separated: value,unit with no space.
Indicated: 120,A
